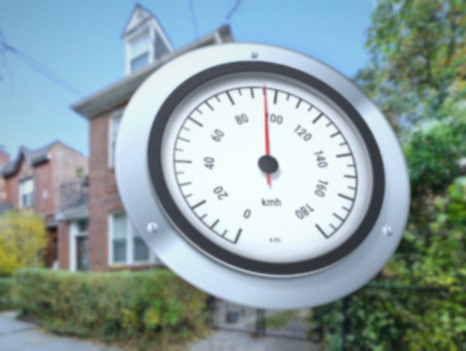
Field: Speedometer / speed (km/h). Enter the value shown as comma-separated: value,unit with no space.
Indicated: 95,km/h
